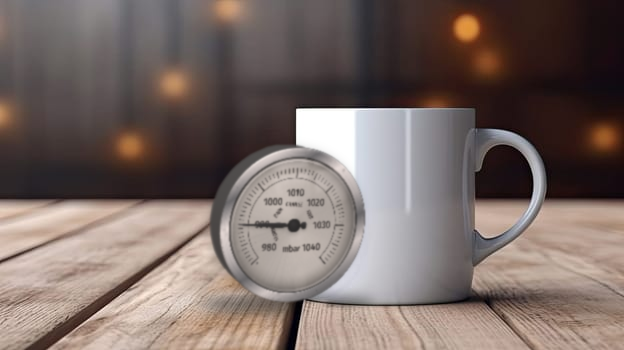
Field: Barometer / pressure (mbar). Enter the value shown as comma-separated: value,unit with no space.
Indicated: 990,mbar
